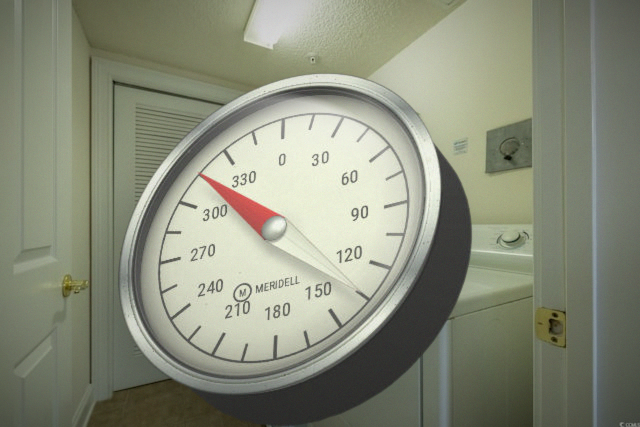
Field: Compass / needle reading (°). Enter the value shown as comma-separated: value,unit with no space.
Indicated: 315,°
